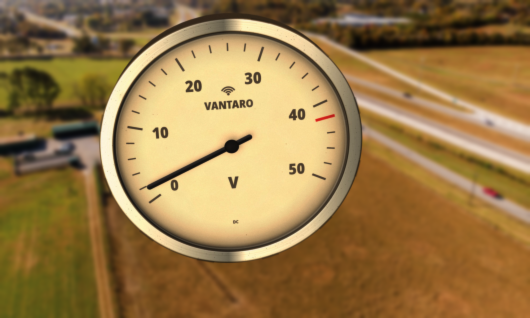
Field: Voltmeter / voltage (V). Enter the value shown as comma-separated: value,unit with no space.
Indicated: 2,V
